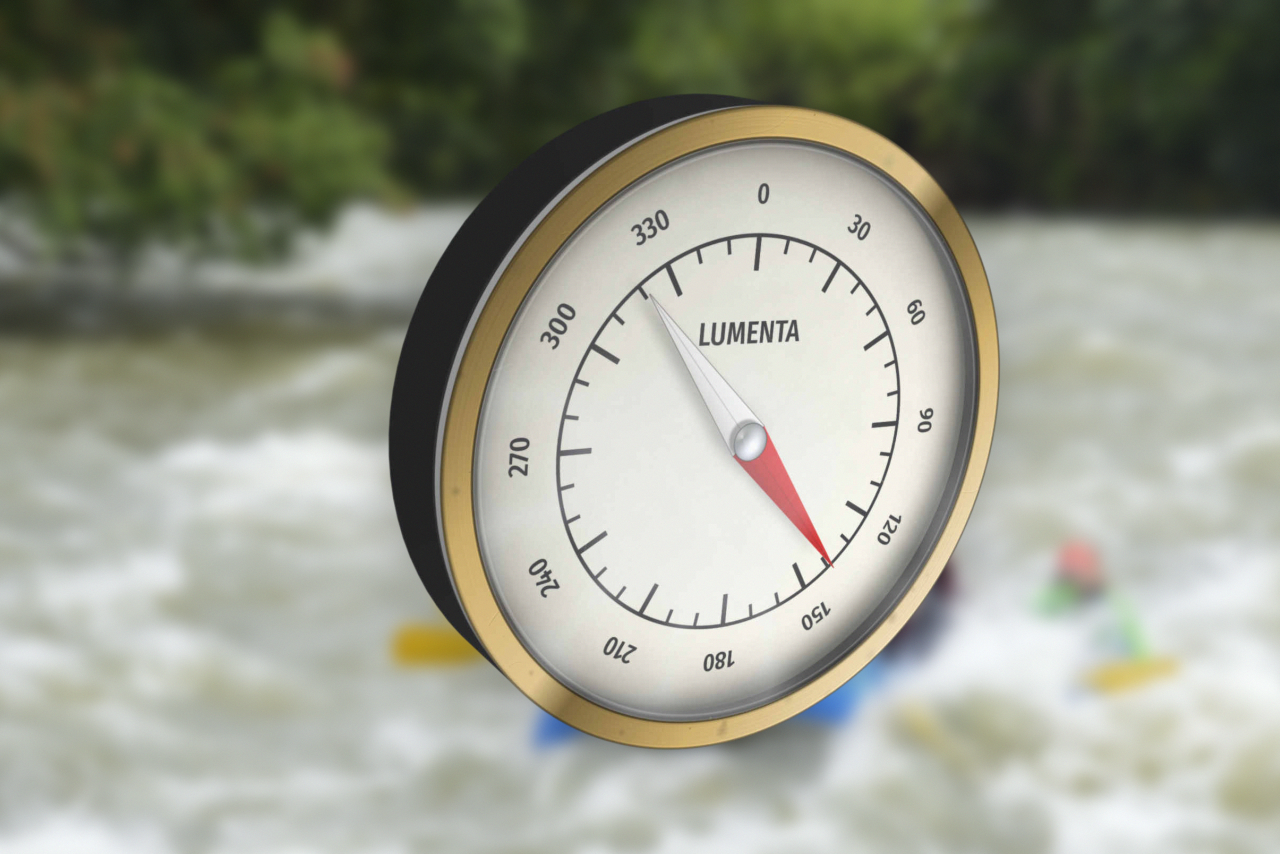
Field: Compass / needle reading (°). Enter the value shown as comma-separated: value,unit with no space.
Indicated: 140,°
